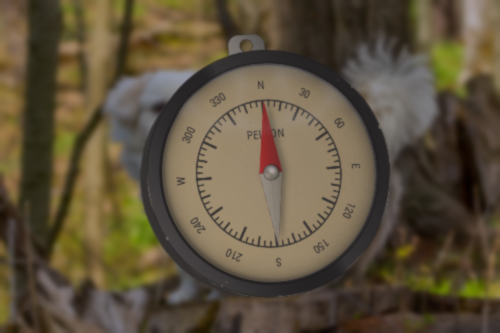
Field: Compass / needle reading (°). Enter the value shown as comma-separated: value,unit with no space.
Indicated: 0,°
